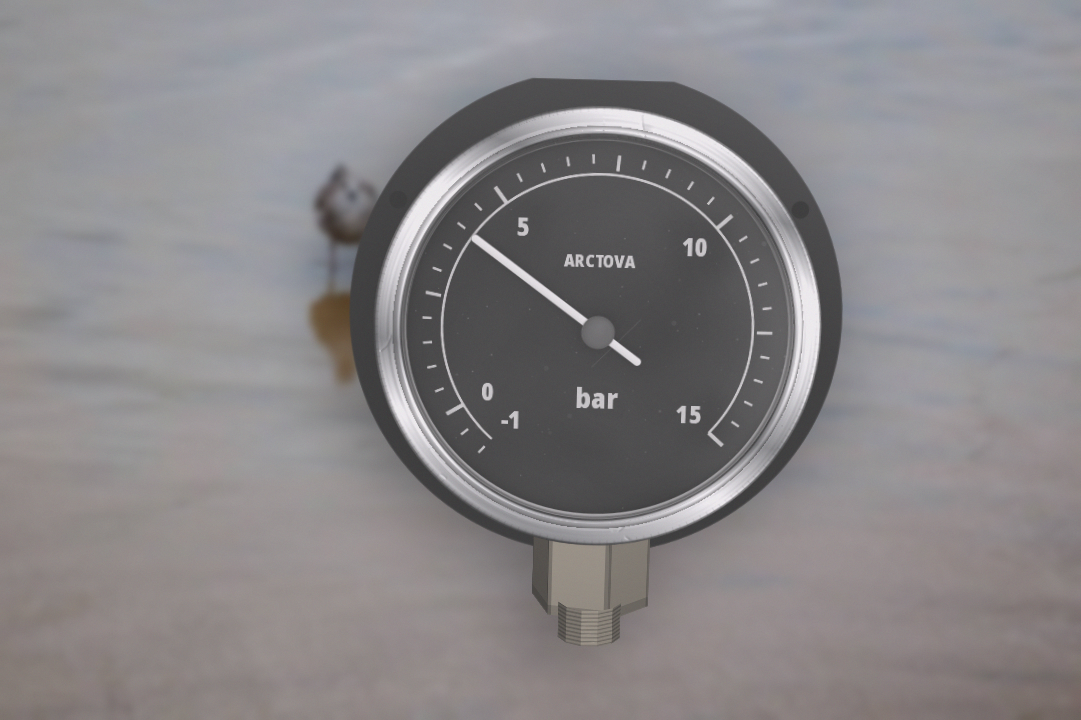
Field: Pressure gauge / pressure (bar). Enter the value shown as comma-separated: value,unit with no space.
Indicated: 4,bar
